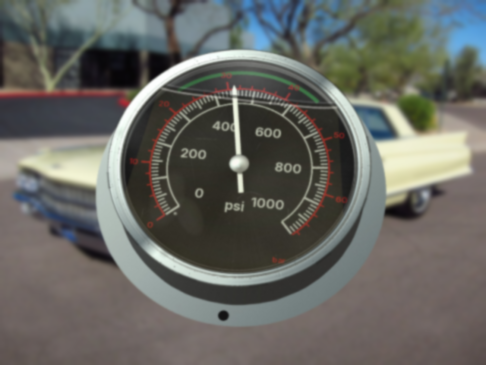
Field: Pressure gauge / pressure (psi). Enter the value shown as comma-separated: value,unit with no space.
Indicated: 450,psi
